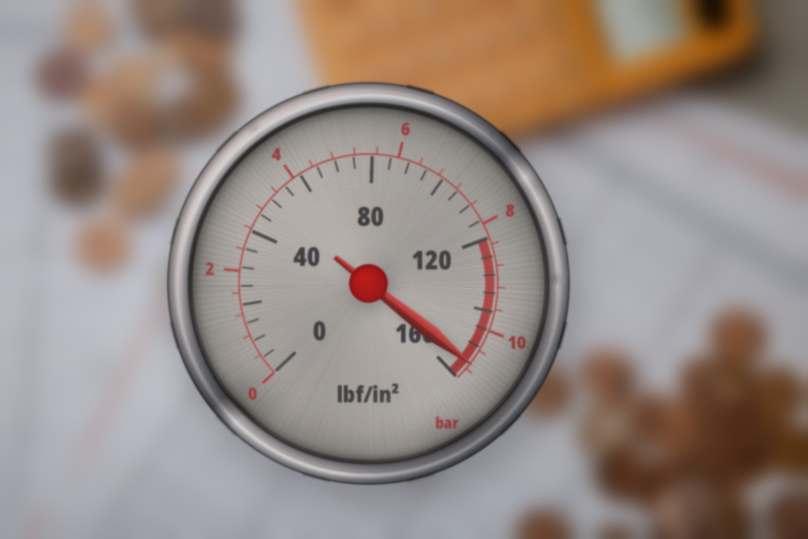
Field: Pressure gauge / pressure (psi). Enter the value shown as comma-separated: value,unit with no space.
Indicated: 155,psi
